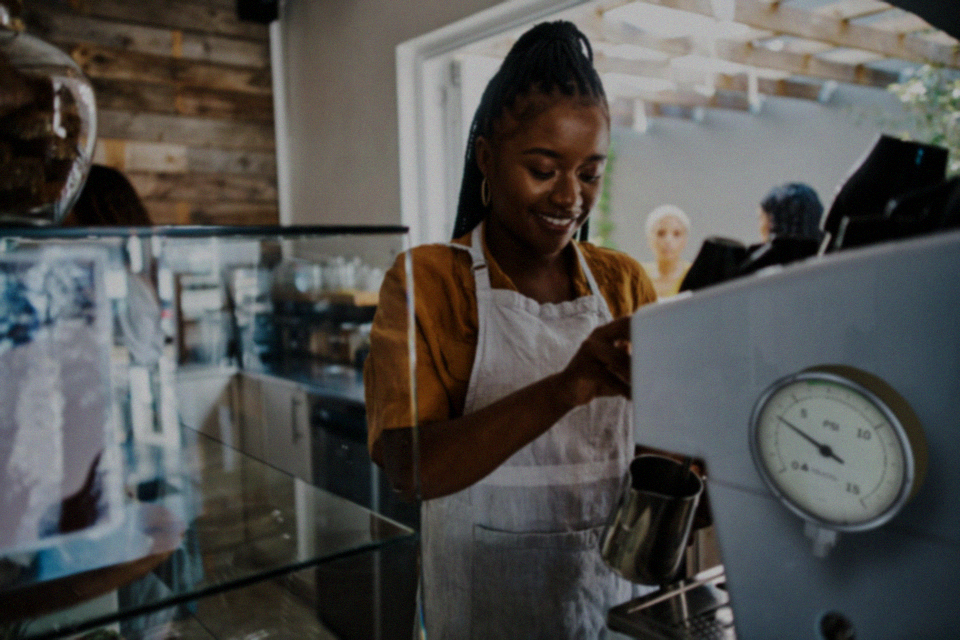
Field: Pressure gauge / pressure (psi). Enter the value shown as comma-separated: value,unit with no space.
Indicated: 3.5,psi
